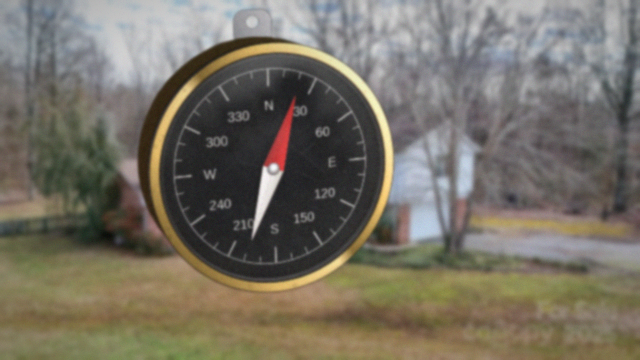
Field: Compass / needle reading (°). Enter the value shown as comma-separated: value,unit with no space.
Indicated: 20,°
